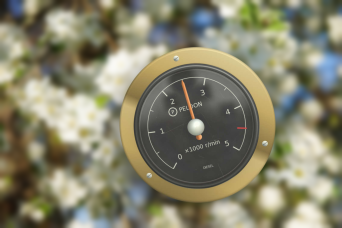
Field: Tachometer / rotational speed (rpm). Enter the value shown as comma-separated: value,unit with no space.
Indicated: 2500,rpm
